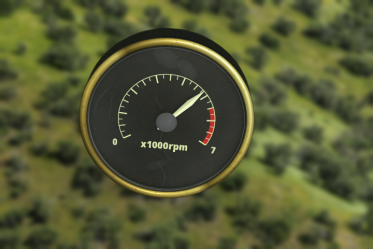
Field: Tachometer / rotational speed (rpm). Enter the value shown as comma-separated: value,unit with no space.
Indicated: 4750,rpm
